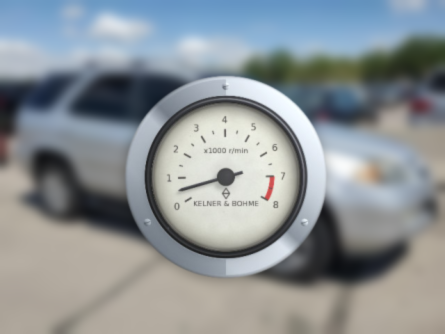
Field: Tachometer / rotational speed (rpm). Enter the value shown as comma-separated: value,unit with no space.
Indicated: 500,rpm
